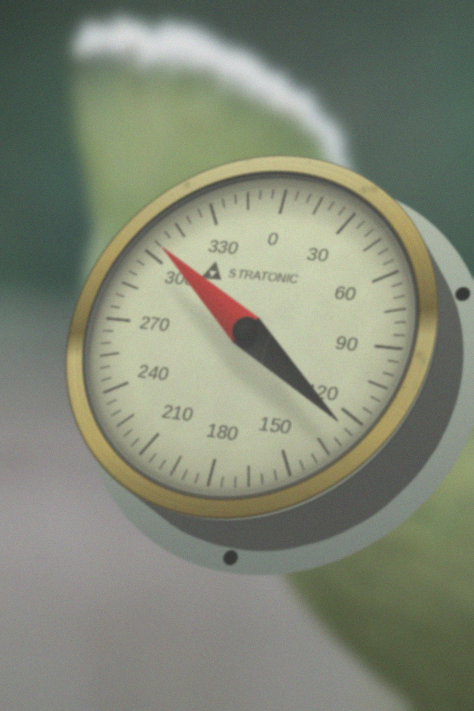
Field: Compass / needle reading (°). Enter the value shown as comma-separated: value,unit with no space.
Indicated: 305,°
